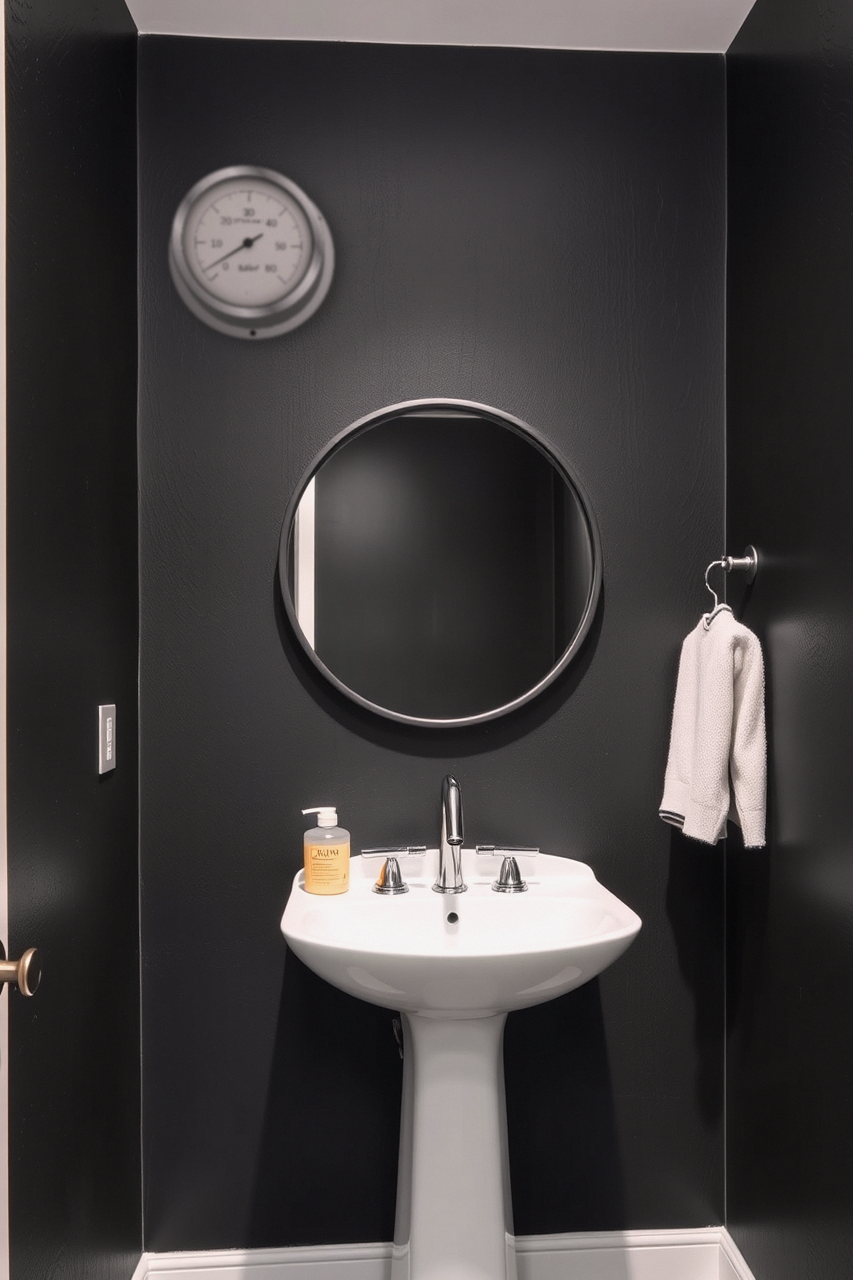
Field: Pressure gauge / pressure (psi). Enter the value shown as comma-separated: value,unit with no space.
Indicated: 2.5,psi
